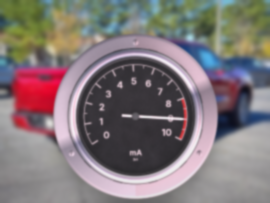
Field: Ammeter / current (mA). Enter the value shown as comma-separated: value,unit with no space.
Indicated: 9,mA
